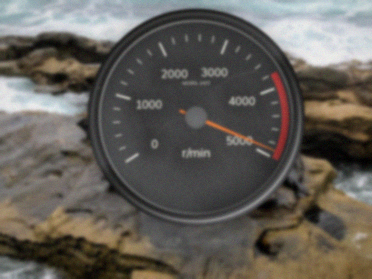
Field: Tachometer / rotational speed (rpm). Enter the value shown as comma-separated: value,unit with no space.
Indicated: 4900,rpm
